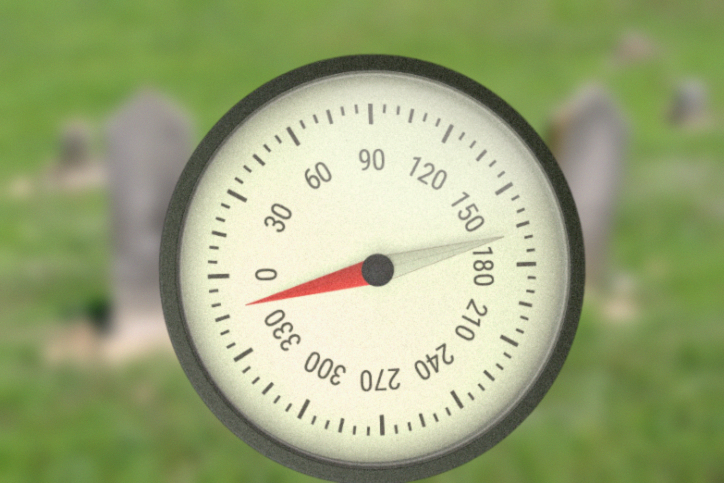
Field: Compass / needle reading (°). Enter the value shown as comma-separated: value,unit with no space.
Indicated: 347.5,°
